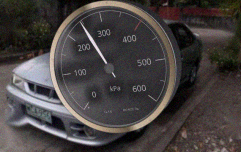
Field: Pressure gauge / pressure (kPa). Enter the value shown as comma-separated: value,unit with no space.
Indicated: 250,kPa
